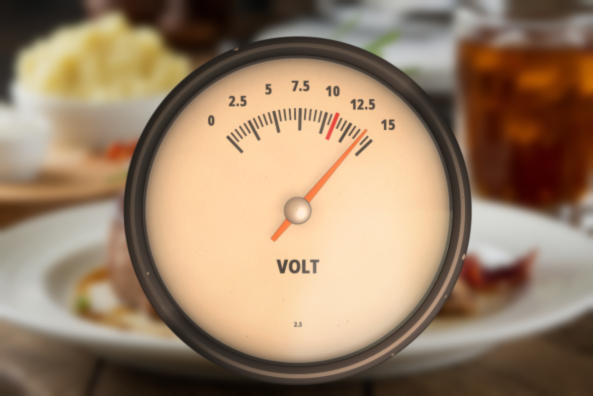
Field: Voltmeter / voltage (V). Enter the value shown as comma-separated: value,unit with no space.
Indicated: 14,V
